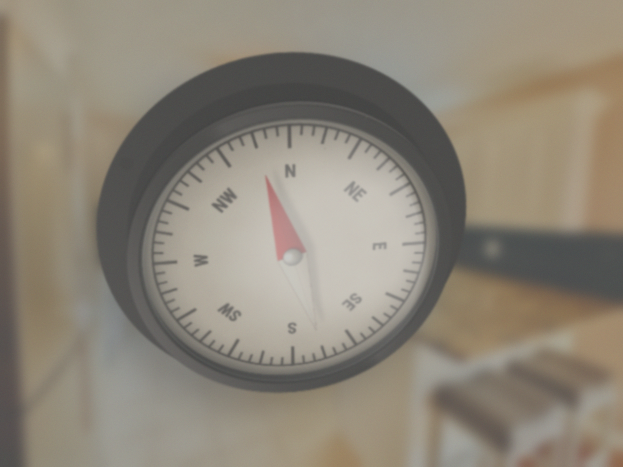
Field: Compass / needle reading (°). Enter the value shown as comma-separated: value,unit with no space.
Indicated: 345,°
